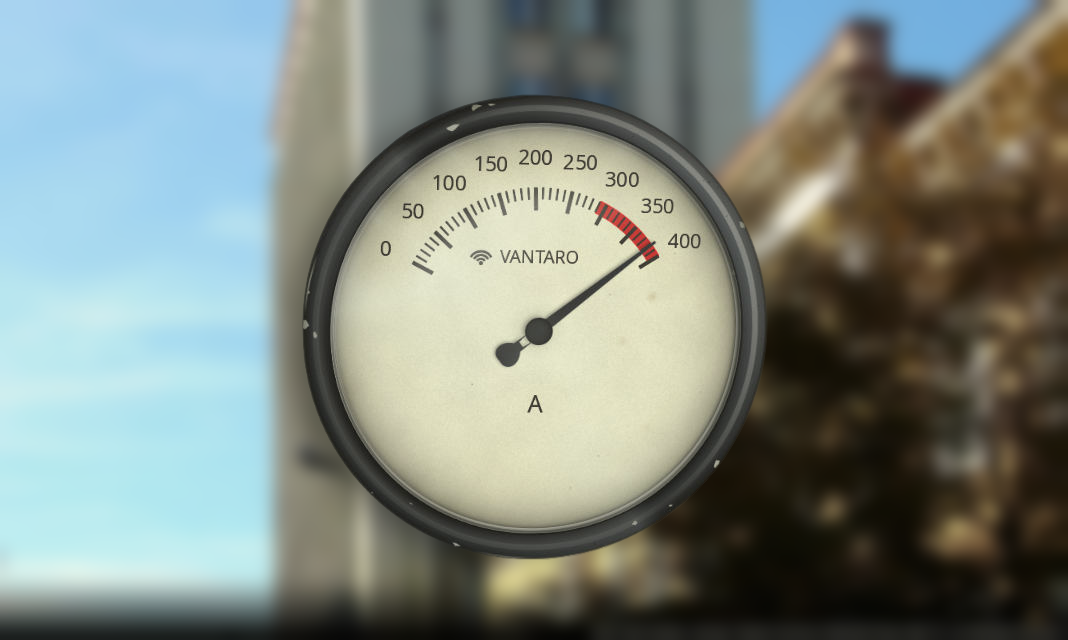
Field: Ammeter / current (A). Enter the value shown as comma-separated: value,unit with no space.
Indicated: 380,A
